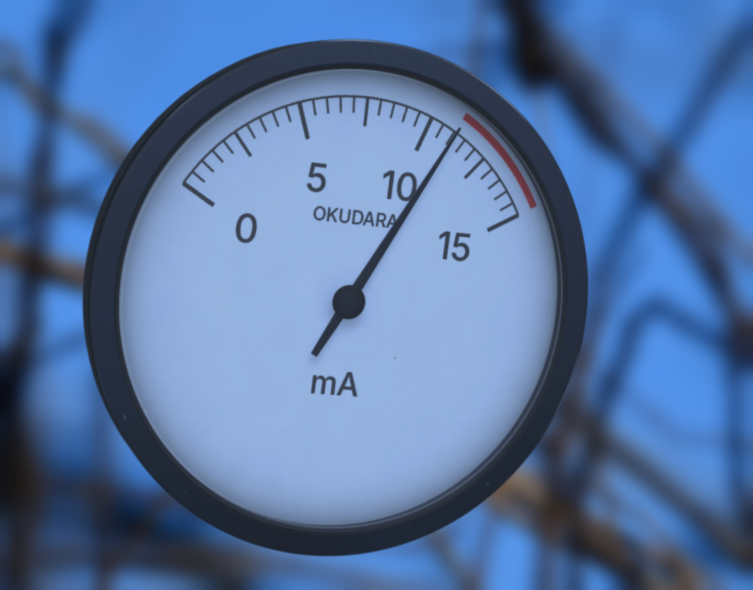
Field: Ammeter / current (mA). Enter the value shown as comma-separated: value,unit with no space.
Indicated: 11,mA
